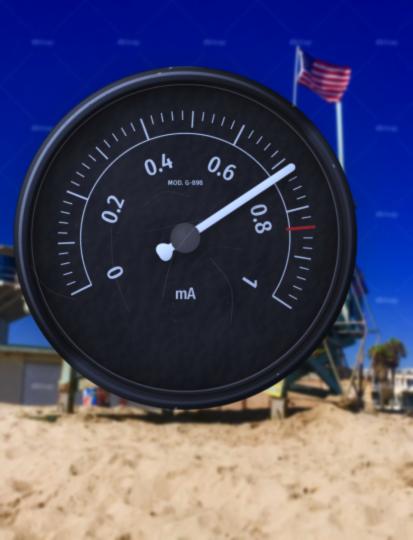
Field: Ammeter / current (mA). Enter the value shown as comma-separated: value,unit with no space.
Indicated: 0.72,mA
